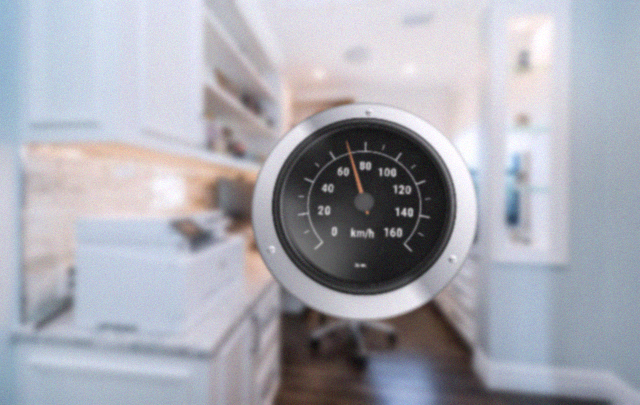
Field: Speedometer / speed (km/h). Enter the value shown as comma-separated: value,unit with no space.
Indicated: 70,km/h
